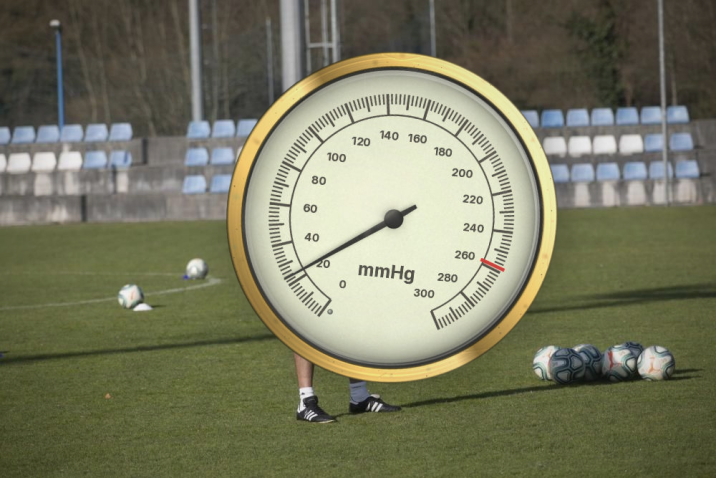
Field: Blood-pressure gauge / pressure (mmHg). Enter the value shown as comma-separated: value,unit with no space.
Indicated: 24,mmHg
